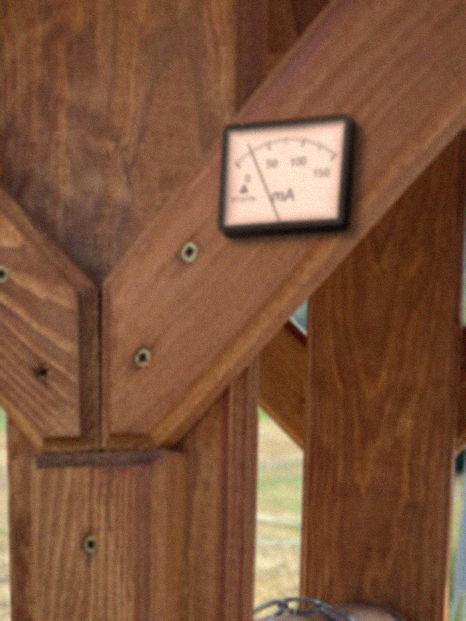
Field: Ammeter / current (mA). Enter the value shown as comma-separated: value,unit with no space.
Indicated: 25,mA
